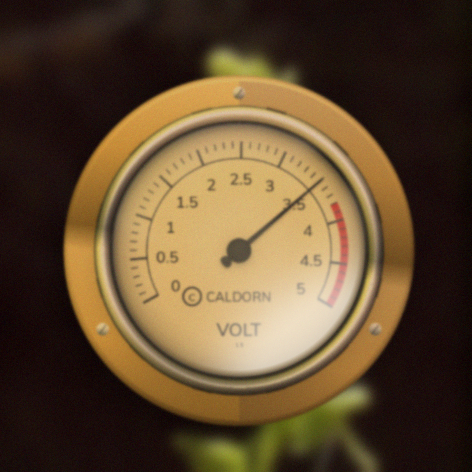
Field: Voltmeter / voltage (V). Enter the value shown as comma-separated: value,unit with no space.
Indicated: 3.5,V
